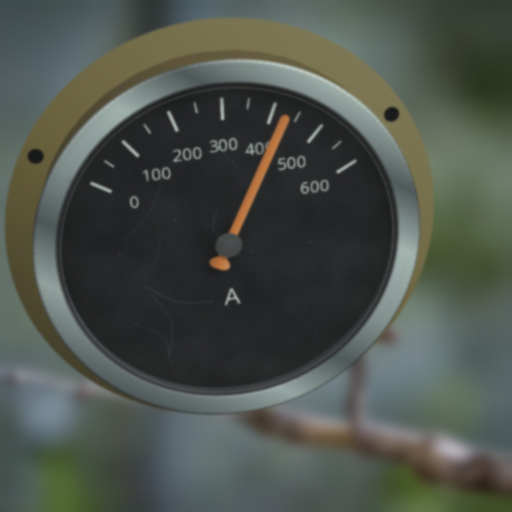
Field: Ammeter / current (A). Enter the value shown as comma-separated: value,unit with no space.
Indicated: 425,A
